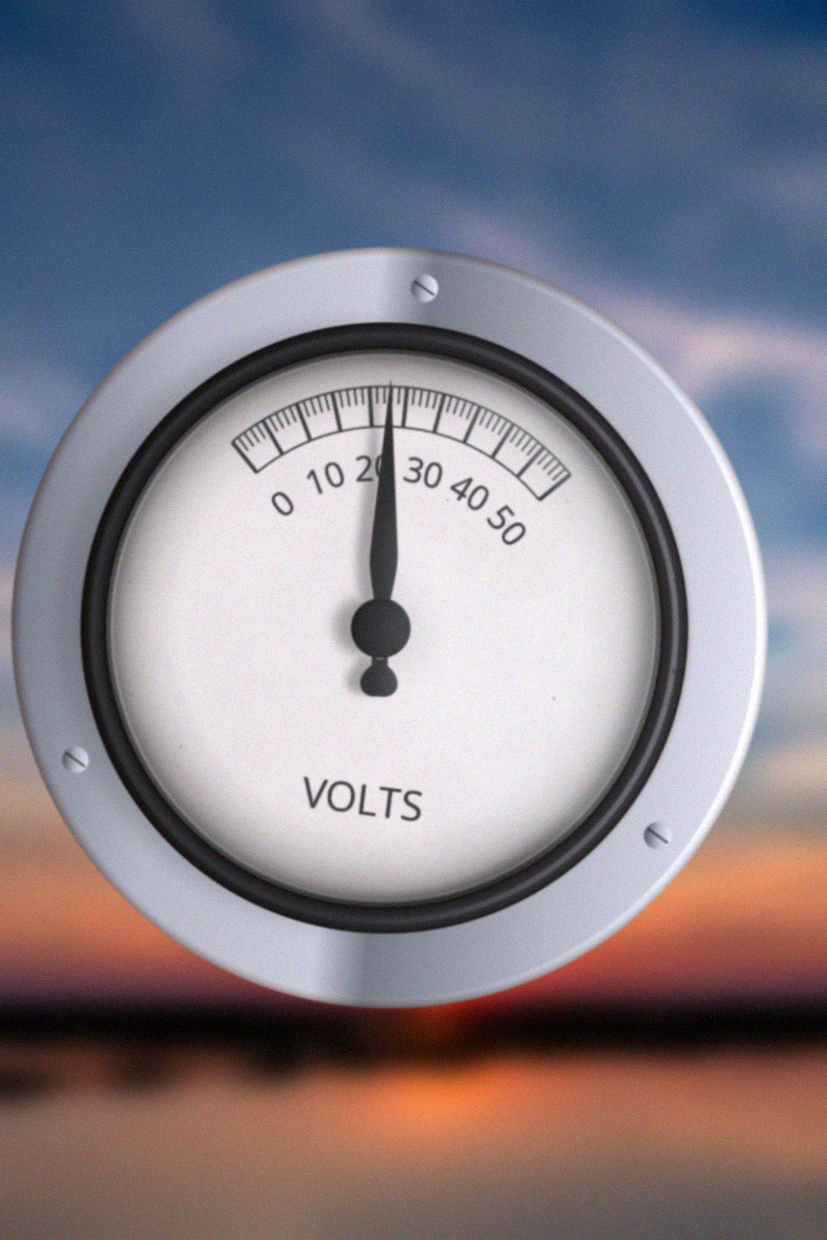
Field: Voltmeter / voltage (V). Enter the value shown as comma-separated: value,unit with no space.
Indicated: 23,V
